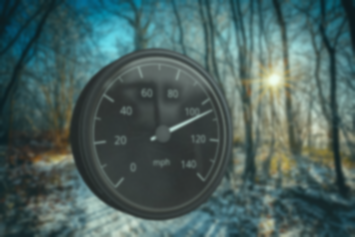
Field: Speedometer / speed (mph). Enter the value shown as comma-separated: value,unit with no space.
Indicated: 105,mph
